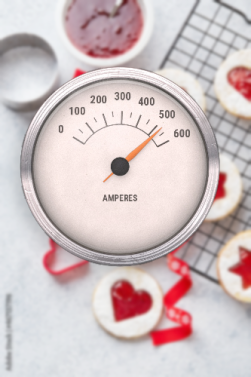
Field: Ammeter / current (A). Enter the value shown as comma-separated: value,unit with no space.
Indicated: 525,A
